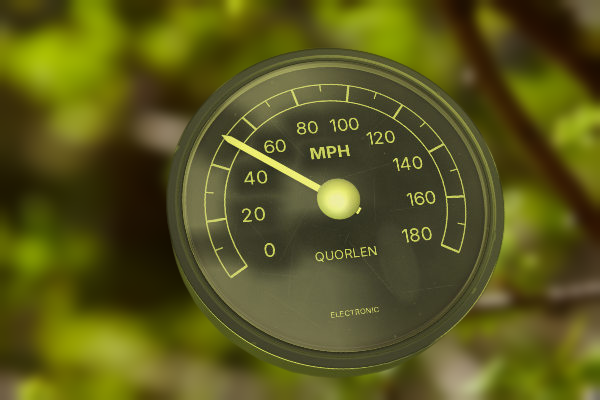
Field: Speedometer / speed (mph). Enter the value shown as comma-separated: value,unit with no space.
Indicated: 50,mph
